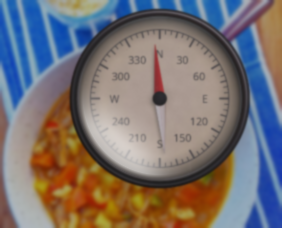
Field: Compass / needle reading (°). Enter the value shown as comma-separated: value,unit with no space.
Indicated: 355,°
